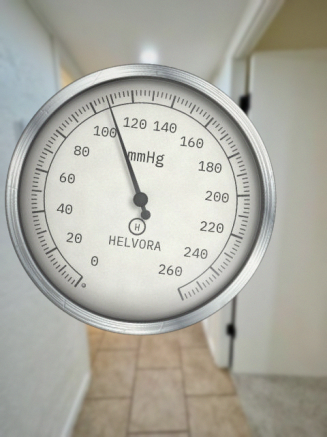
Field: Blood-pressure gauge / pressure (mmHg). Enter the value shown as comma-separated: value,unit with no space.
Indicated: 108,mmHg
